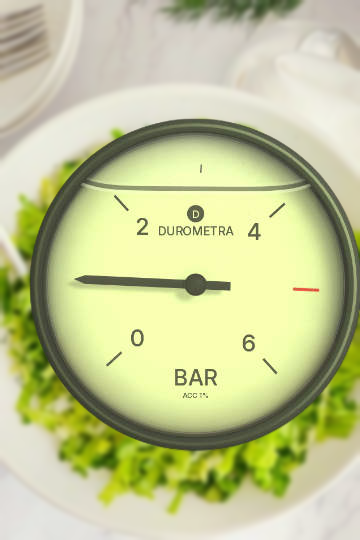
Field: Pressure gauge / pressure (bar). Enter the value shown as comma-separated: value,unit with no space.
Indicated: 1,bar
